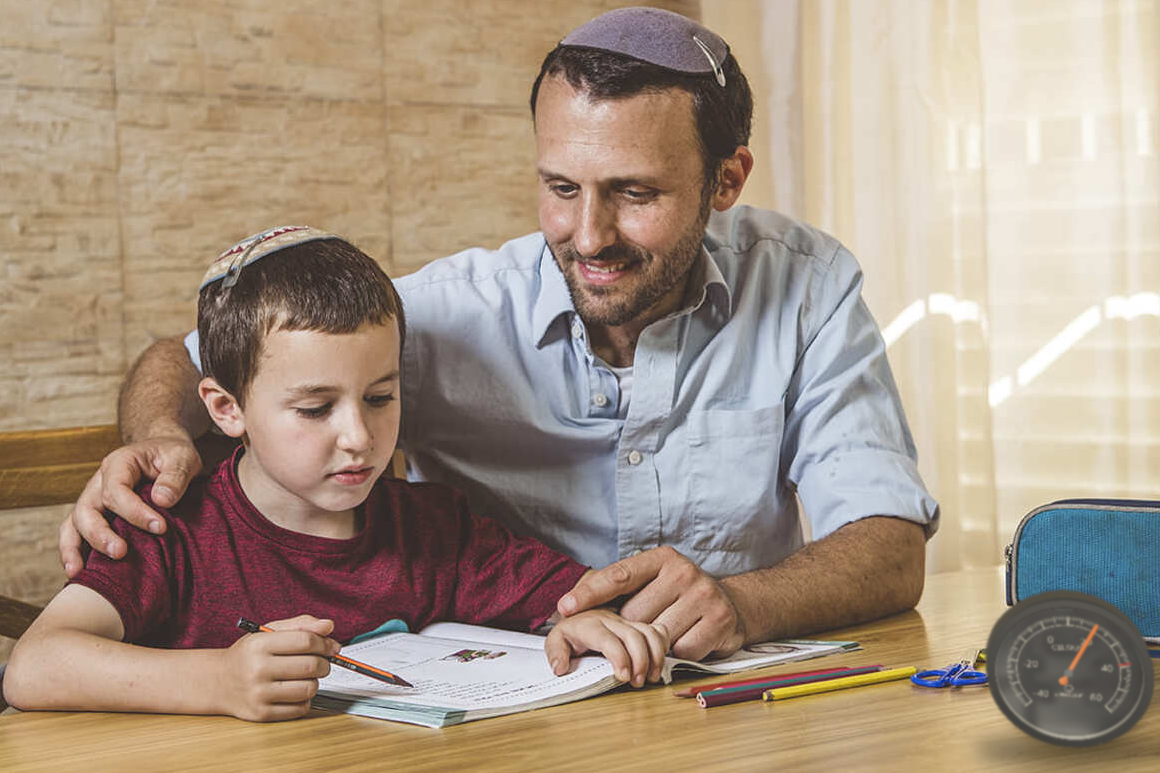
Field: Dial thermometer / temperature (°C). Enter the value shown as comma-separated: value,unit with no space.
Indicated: 20,°C
